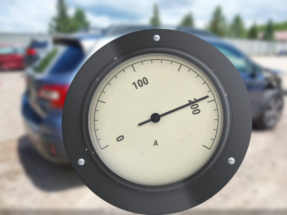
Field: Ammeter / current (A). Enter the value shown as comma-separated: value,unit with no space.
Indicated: 195,A
